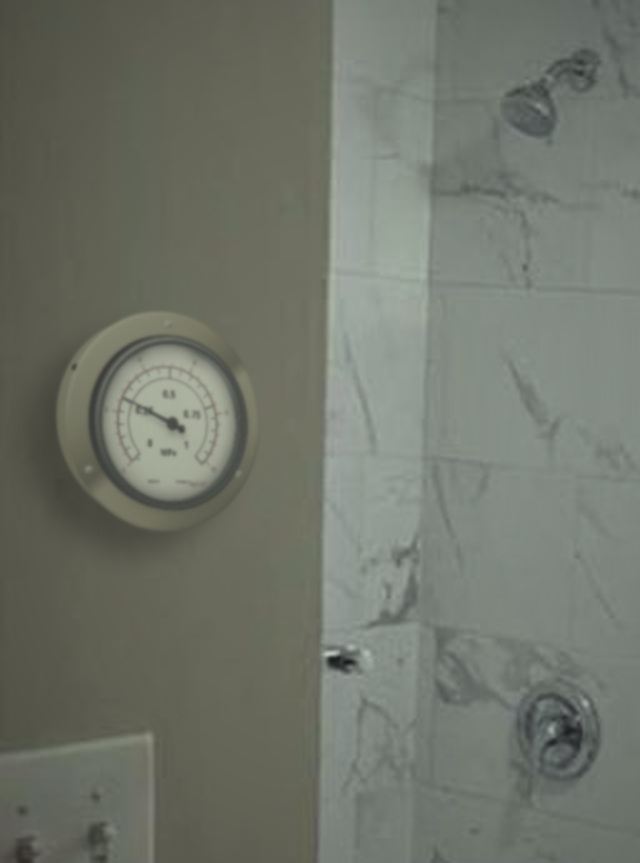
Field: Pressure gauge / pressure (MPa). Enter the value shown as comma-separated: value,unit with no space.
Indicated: 0.25,MPa
